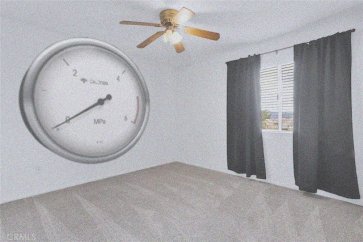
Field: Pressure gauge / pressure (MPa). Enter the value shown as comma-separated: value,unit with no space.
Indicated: 0,MPa
